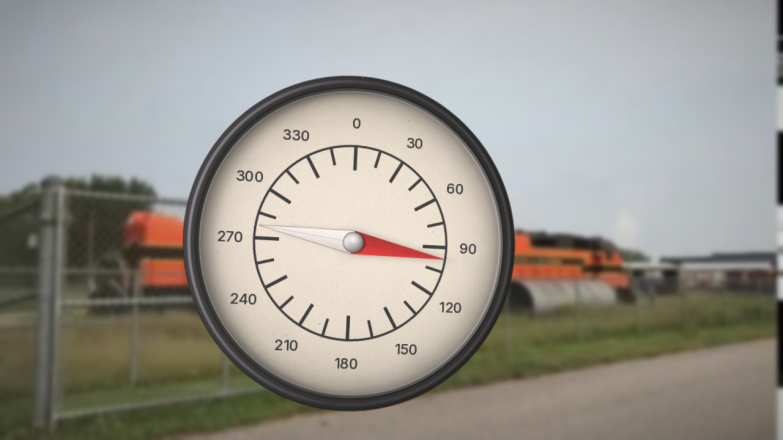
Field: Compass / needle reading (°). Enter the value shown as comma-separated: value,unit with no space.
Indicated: 97.5,°
